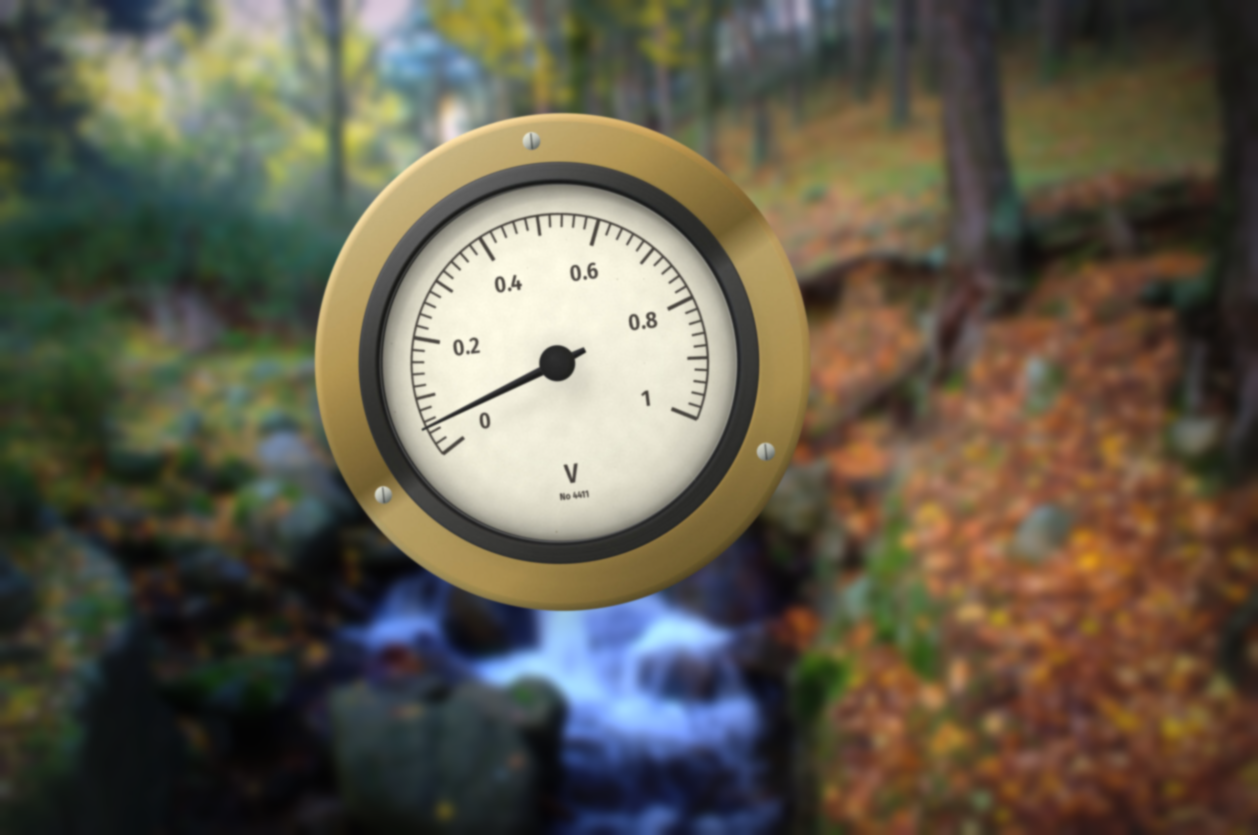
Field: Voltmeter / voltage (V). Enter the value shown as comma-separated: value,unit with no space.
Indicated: 0.05,V
